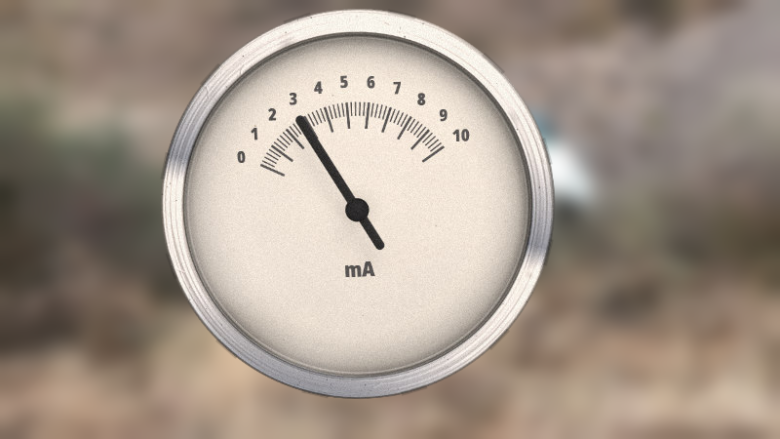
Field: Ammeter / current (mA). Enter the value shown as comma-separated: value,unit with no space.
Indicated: 2.8,mA
